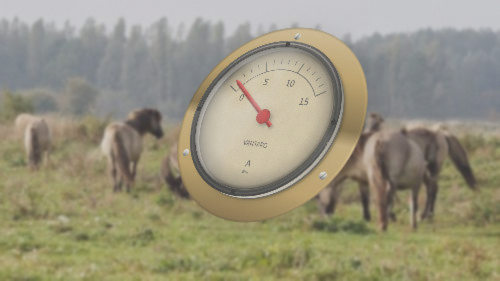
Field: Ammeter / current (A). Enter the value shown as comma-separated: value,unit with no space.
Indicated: 1,A
